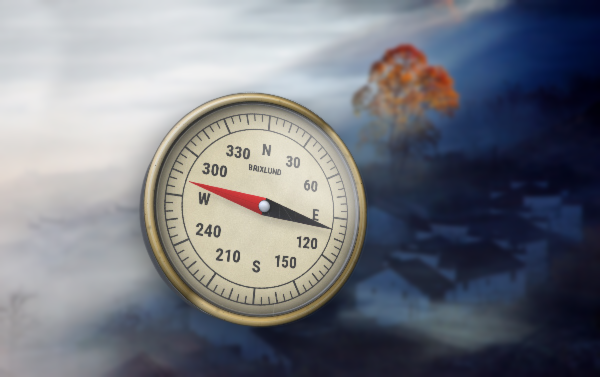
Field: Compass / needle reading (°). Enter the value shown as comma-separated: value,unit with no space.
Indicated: 280,°
